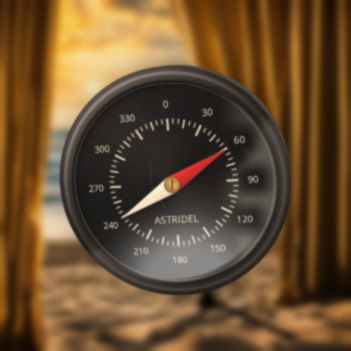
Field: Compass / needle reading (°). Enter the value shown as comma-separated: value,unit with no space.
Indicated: 60,°
